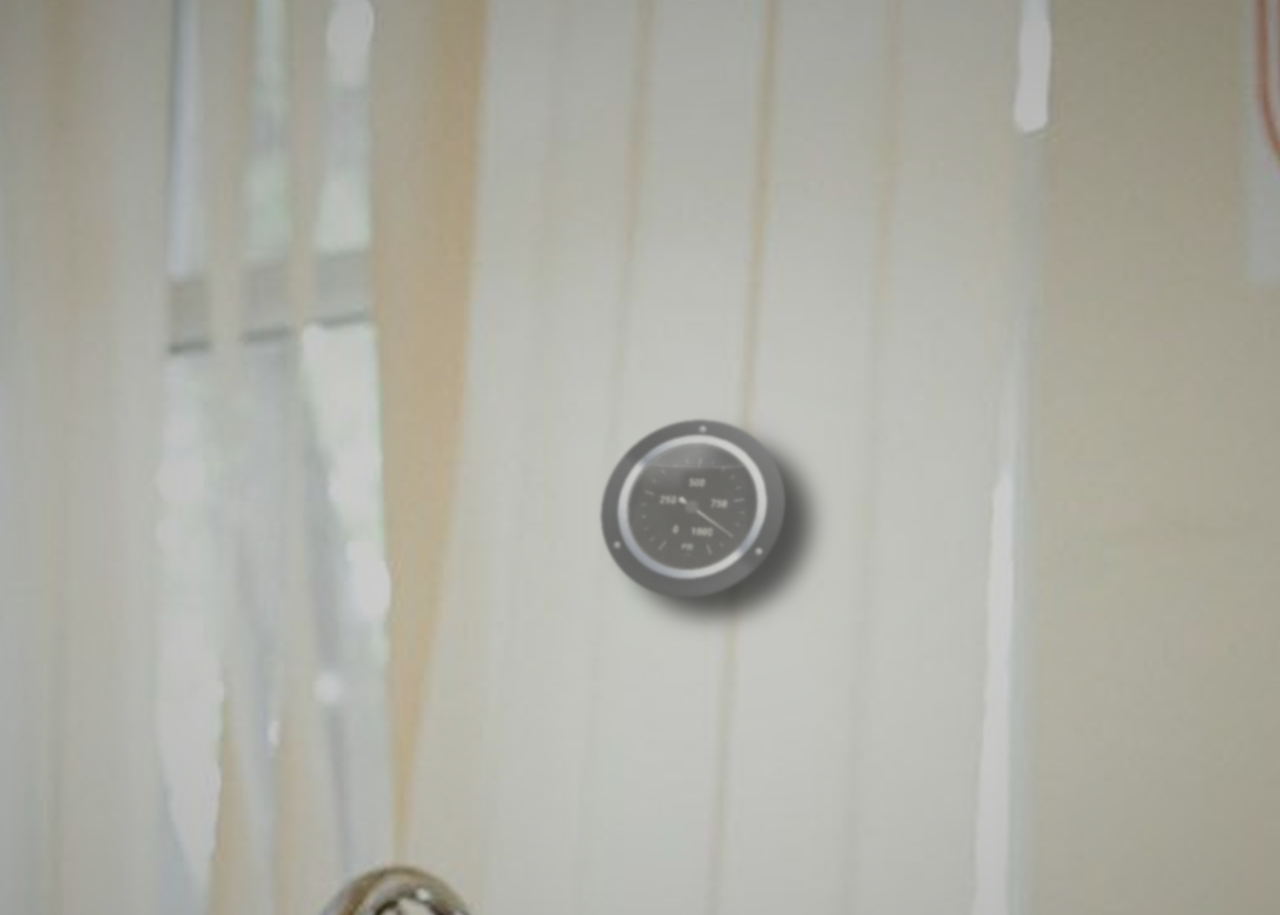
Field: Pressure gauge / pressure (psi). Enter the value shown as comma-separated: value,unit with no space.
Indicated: 900,psi
